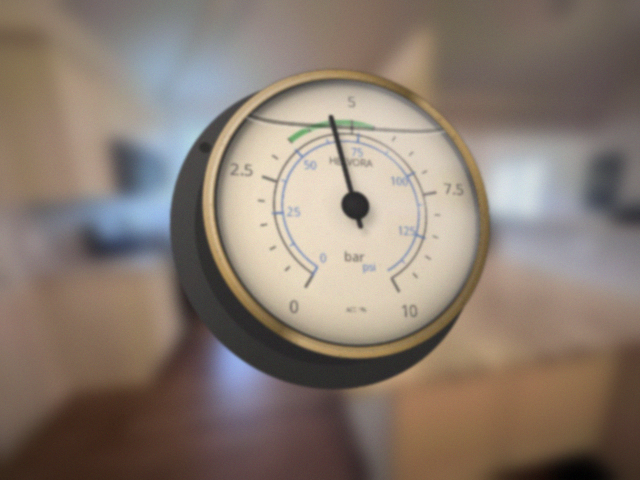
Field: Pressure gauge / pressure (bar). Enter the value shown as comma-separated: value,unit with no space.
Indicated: 4.5,bar
